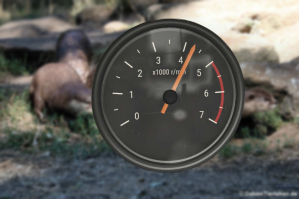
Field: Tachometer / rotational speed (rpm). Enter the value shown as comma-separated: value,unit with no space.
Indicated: 4250,rpm
